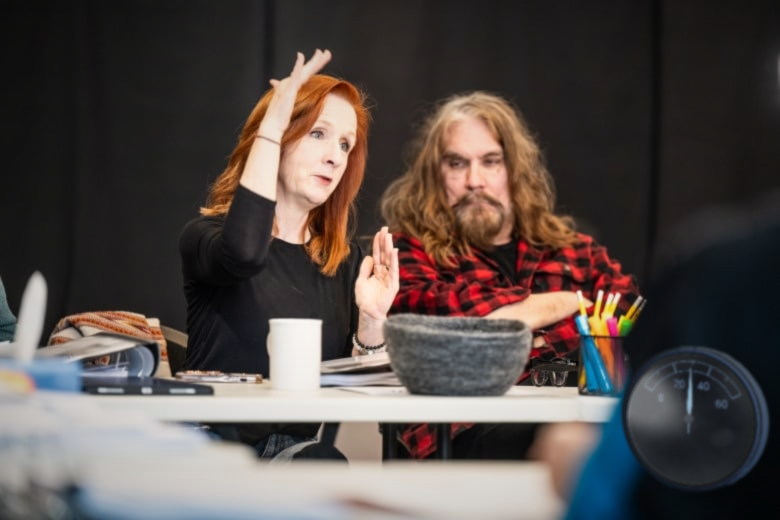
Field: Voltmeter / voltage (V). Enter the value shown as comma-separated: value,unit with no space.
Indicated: 30,V
